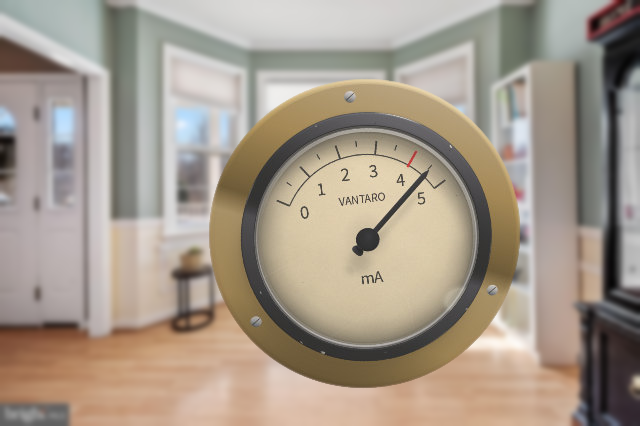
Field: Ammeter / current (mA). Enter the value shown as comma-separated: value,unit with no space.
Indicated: 4.5,mA
